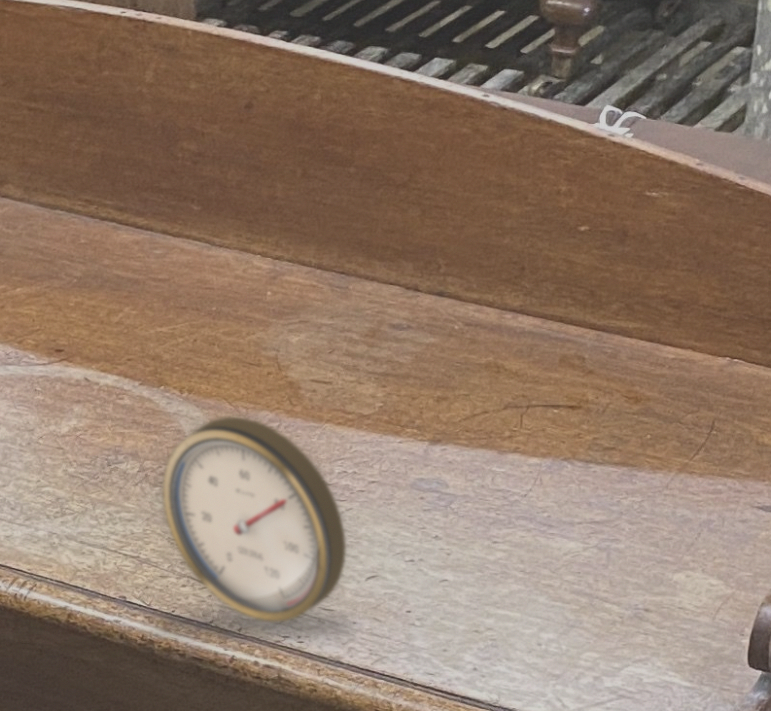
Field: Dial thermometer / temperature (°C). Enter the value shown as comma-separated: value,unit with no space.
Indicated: 80,°C
